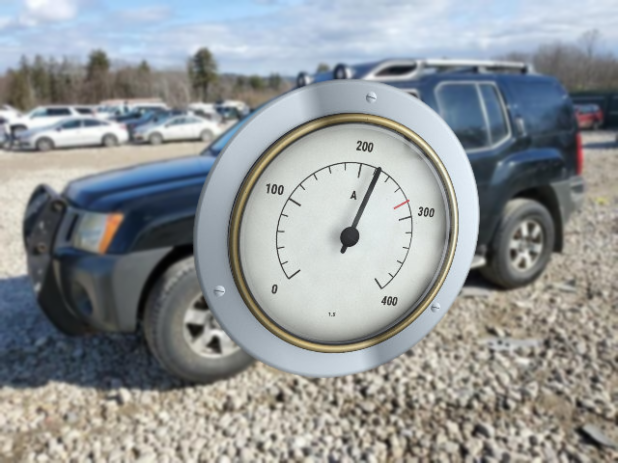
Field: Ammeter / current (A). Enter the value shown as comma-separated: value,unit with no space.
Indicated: 220,A
